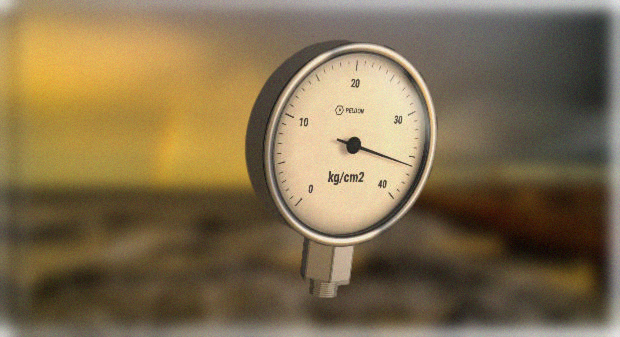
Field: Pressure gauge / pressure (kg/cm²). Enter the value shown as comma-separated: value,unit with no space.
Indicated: 36,kg/cm²
